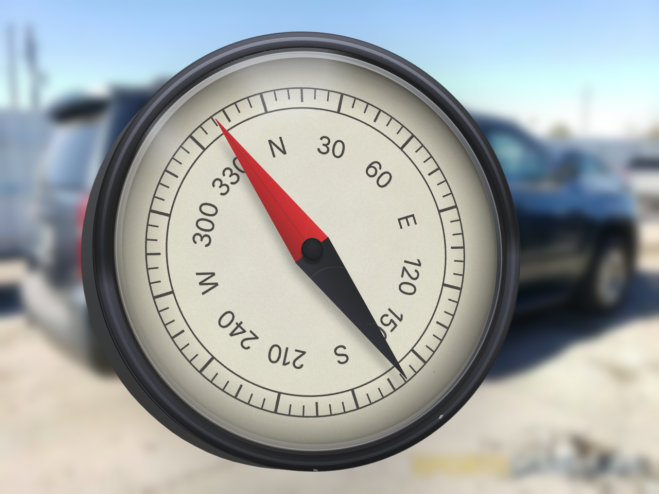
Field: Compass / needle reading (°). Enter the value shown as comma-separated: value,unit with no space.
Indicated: 340,°
